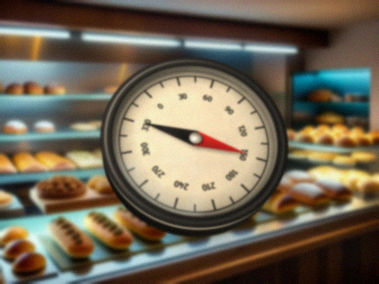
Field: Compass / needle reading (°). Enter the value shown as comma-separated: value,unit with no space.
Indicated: 150,°
